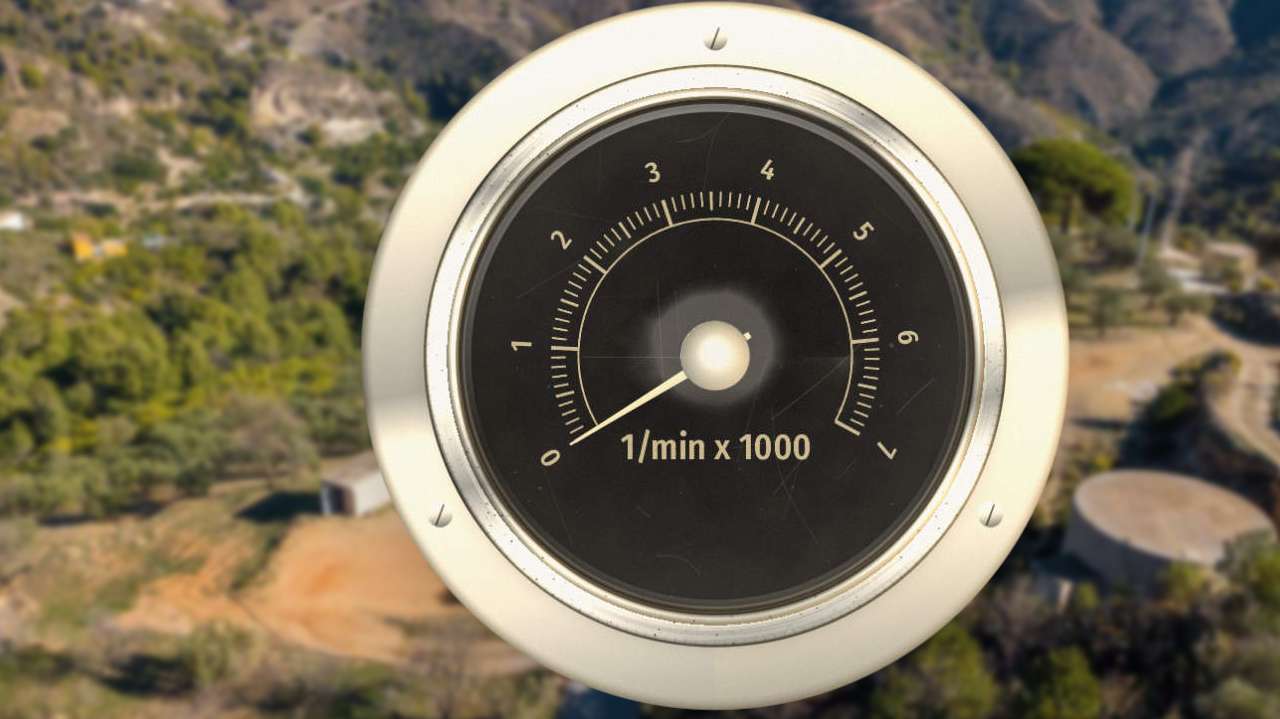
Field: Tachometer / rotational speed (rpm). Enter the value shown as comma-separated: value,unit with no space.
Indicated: 0,rpm
